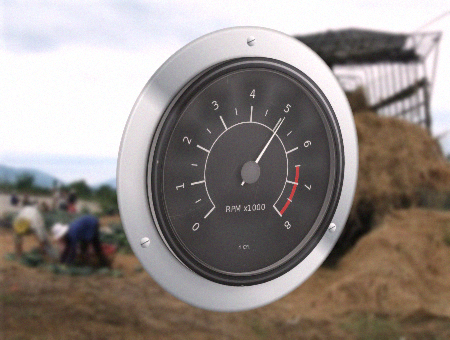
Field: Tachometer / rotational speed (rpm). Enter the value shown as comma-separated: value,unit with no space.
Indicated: 5000,rpm
